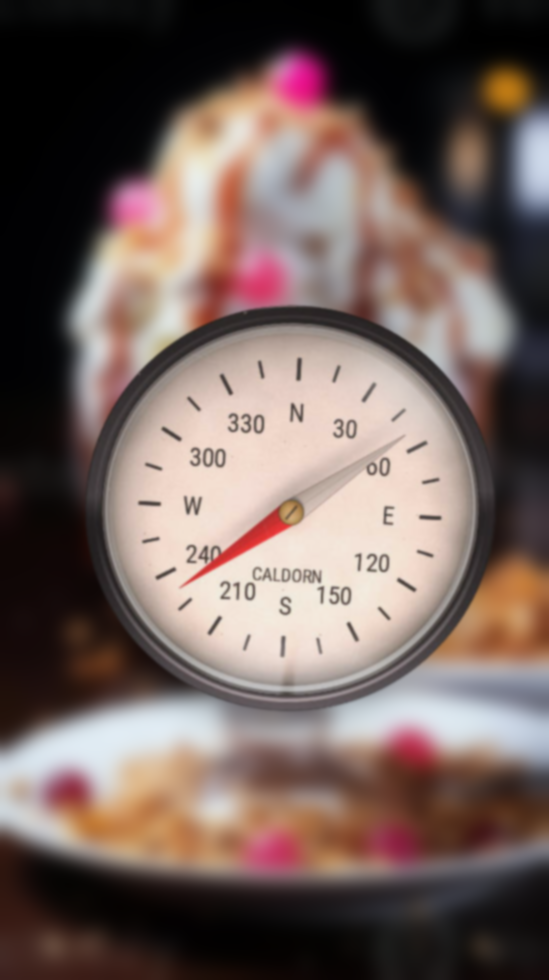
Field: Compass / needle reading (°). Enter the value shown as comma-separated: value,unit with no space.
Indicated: 232.5,°
